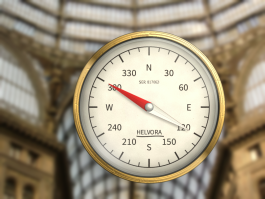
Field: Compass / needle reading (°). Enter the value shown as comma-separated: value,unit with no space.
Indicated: 300,°
